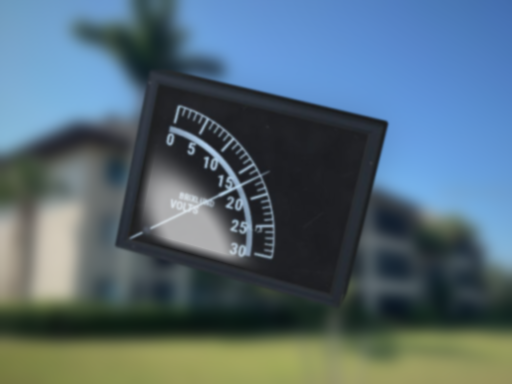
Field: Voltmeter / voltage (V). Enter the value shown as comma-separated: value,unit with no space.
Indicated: 17,V
